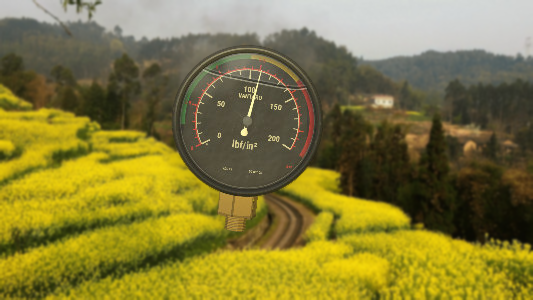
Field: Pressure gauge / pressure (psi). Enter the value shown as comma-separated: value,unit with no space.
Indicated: 110,psi
